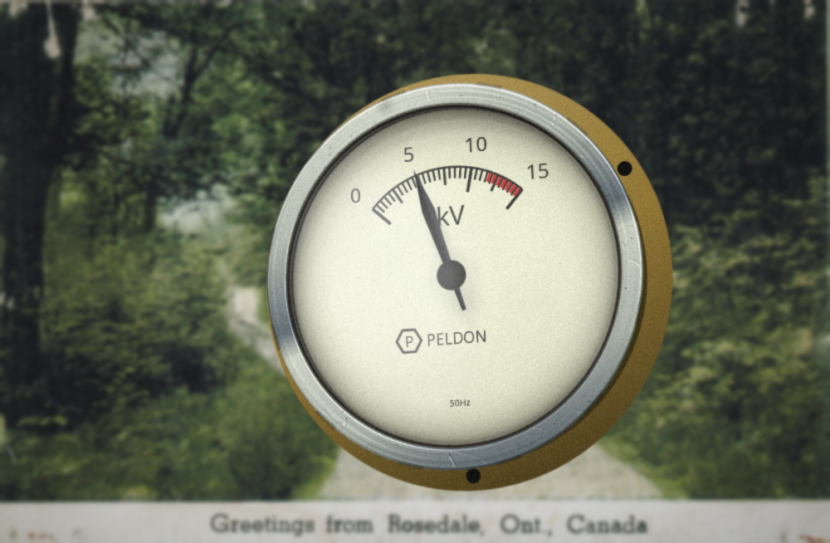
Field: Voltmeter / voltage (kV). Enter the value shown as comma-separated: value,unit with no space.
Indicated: 5,kV
